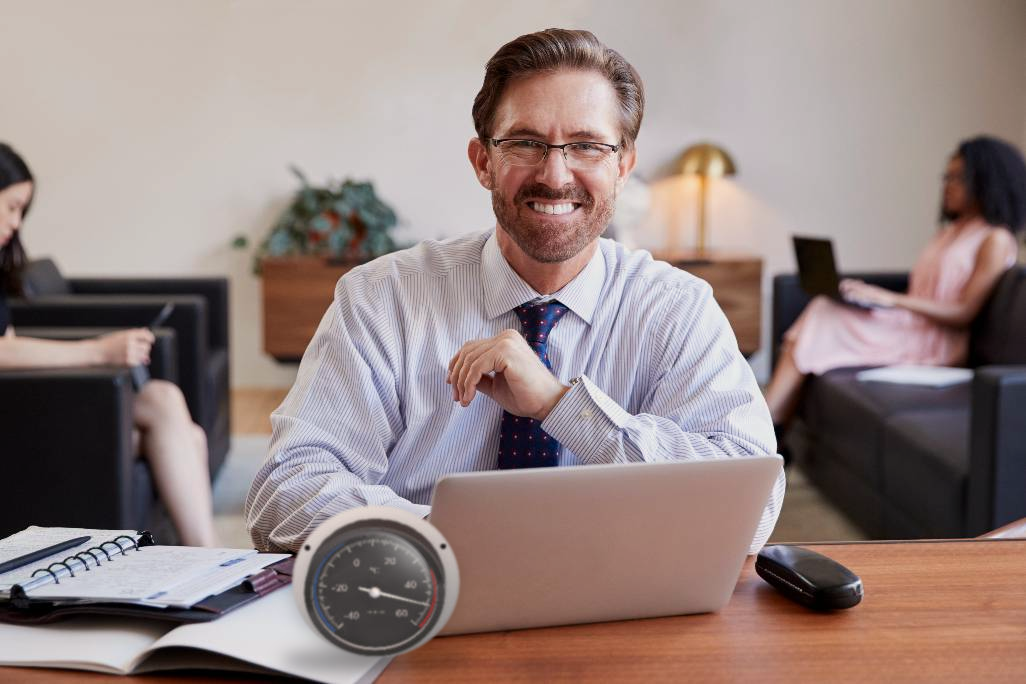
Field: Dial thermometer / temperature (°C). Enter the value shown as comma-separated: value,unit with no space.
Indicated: 50,°C
